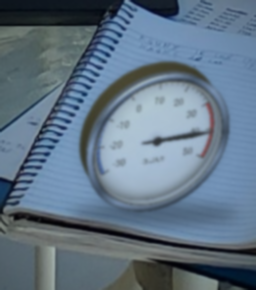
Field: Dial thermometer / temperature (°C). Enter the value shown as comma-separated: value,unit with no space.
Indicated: 40,°C
